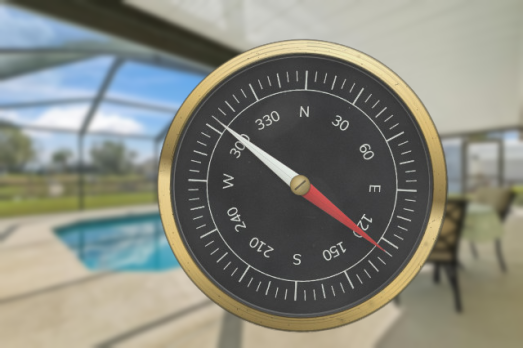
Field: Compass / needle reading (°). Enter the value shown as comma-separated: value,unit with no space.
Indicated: 125,°
